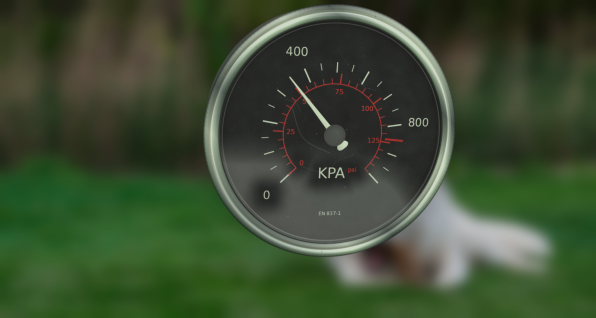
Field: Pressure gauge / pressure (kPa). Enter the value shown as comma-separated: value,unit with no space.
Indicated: 350,kPa
